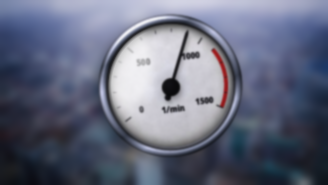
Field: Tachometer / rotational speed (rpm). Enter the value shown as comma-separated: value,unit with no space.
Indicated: 900,rpm
